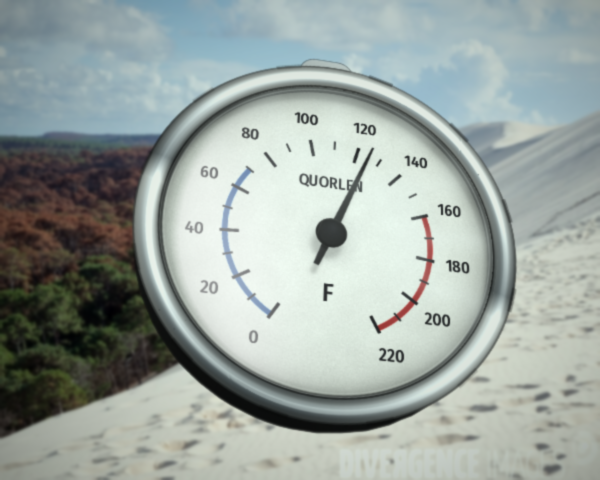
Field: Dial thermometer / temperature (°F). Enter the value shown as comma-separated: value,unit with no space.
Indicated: 125,°F
